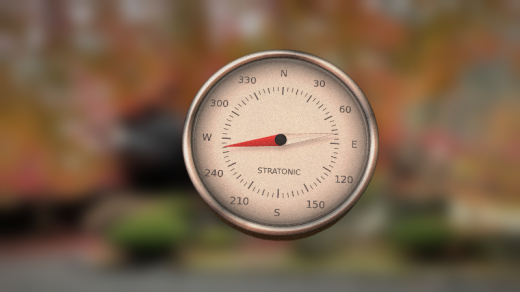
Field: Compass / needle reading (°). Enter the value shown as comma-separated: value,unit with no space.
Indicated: 260,°
